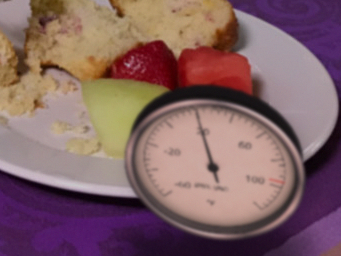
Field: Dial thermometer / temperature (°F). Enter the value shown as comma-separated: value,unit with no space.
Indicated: 20,°F
